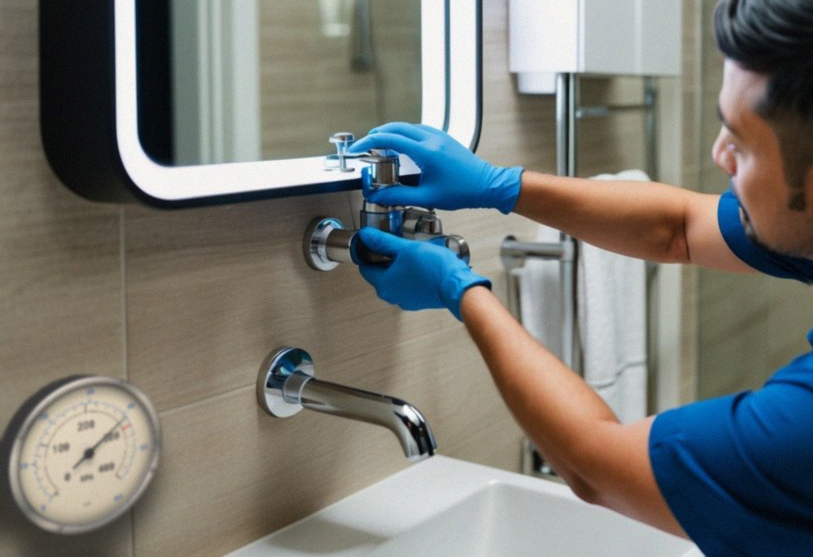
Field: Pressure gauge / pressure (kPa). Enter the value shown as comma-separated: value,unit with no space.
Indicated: 280,kPa
